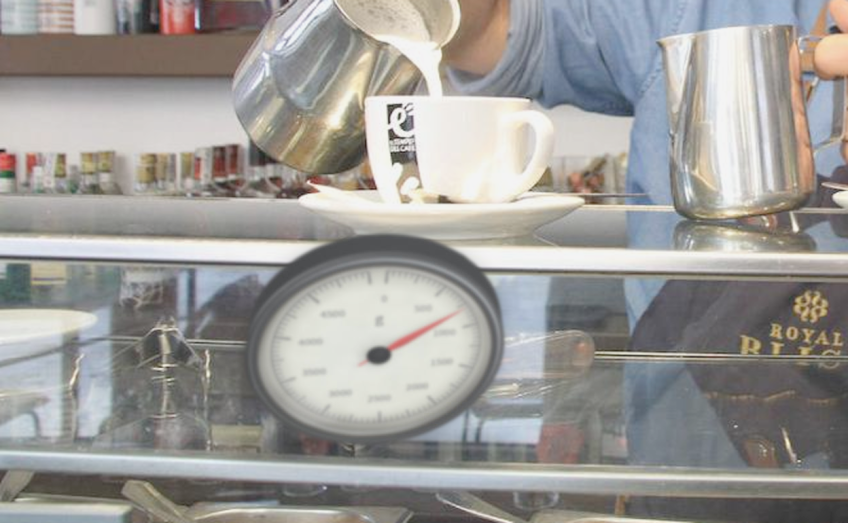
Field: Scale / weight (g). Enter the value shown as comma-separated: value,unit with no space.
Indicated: 750,g
